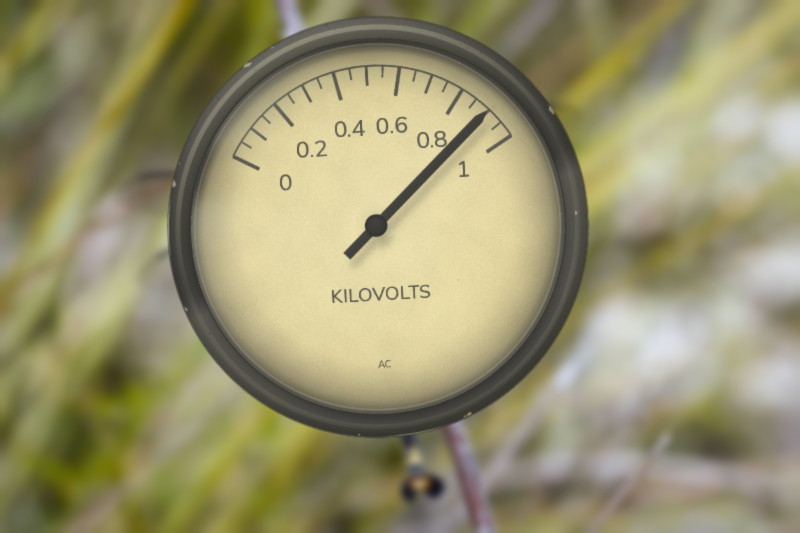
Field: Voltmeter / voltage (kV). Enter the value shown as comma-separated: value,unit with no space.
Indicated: 0.9,kV
